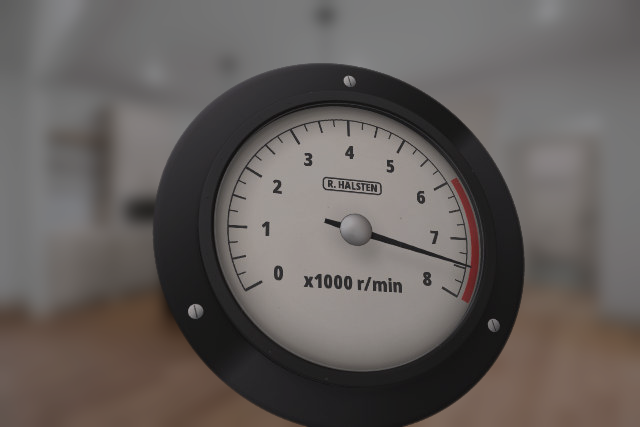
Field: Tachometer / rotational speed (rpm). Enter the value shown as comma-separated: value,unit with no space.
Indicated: 7500,rpm
